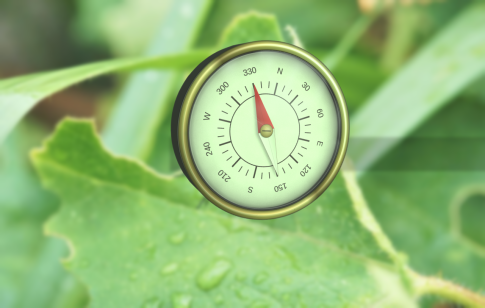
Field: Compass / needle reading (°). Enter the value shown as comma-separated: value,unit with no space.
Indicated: 330,°
